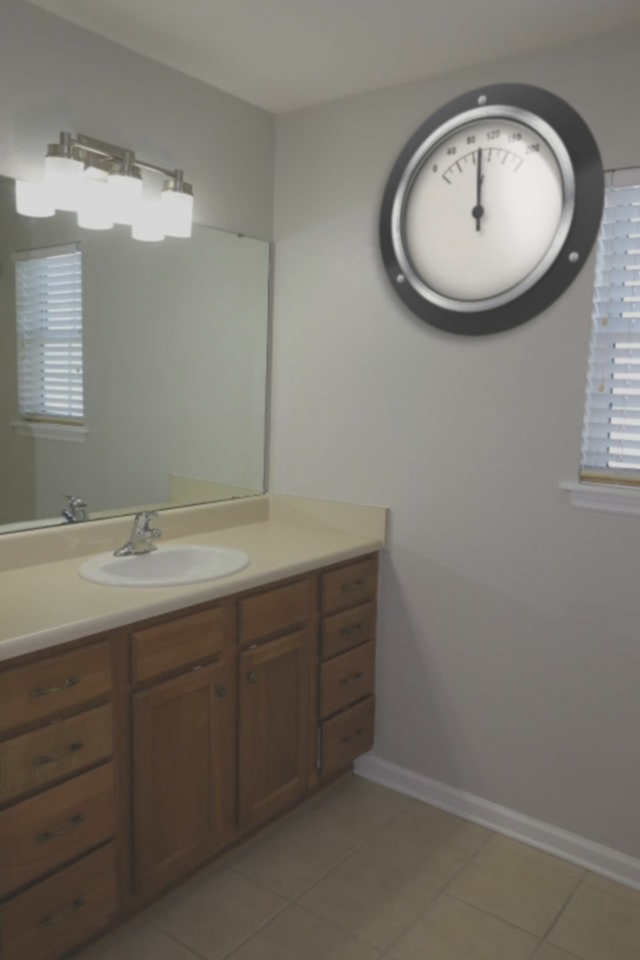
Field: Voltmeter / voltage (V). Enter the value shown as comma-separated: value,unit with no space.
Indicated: 100,V
